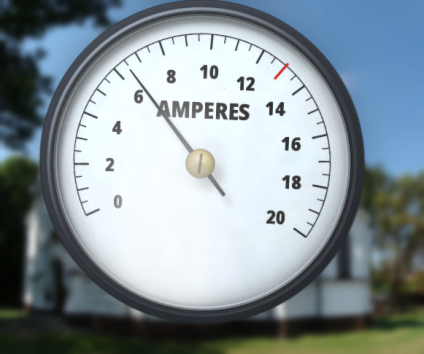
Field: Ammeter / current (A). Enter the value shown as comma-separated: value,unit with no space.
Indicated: 6.5,A
